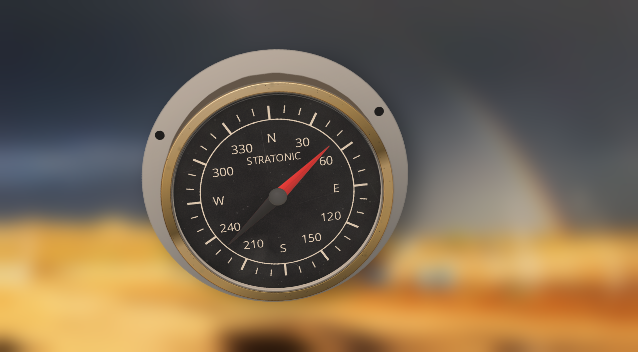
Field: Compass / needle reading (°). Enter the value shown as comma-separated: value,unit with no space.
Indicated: 50,°
